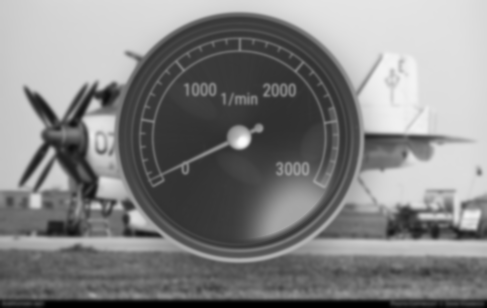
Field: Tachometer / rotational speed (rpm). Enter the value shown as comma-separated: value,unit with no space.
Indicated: 50,rpm
